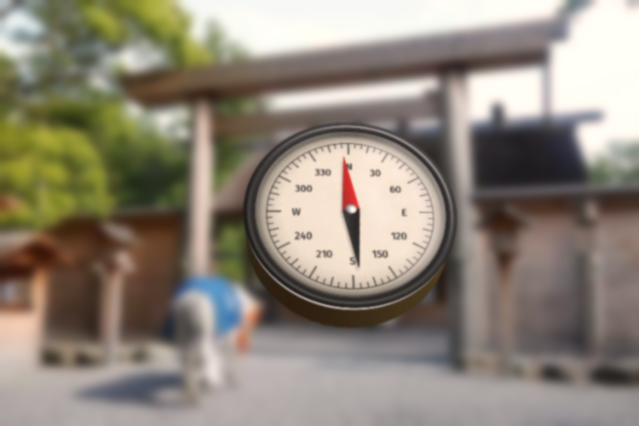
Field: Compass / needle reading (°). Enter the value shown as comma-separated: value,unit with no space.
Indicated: 355,°
